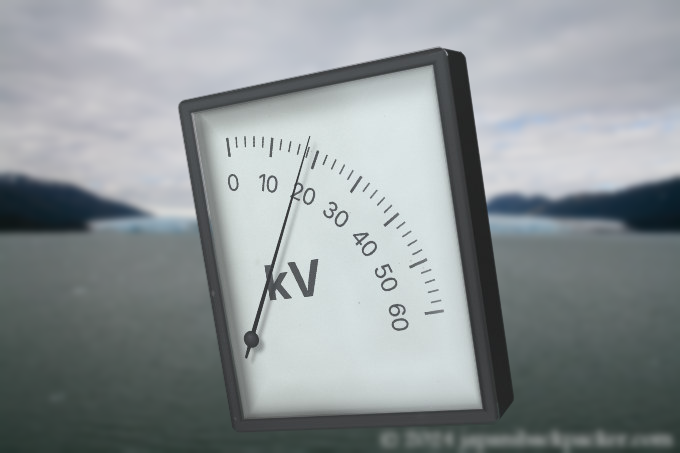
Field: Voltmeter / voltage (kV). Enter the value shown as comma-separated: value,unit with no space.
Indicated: 18,kV
